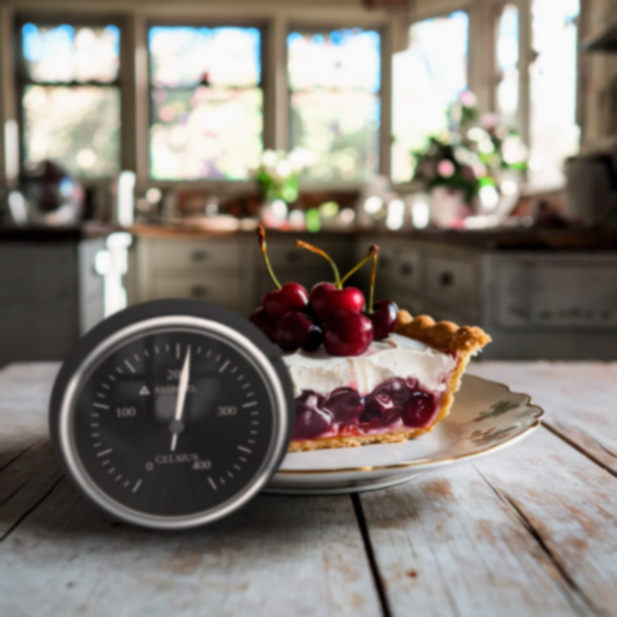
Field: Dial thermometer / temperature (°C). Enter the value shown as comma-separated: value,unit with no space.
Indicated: 210,°C
